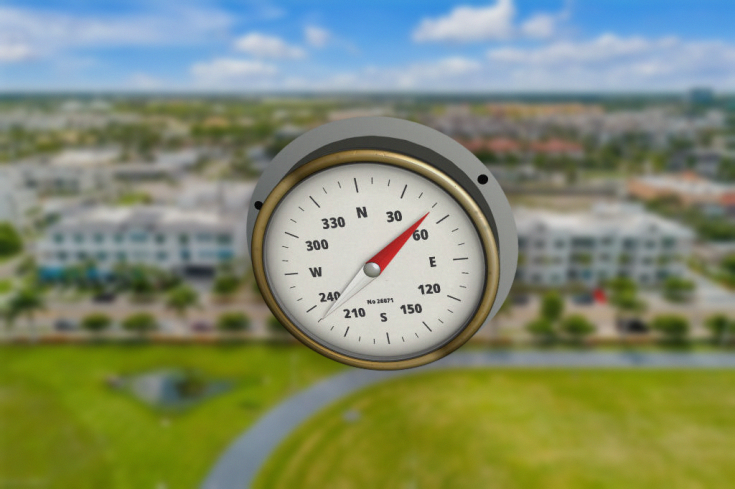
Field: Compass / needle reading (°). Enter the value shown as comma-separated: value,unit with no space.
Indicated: 50,°
